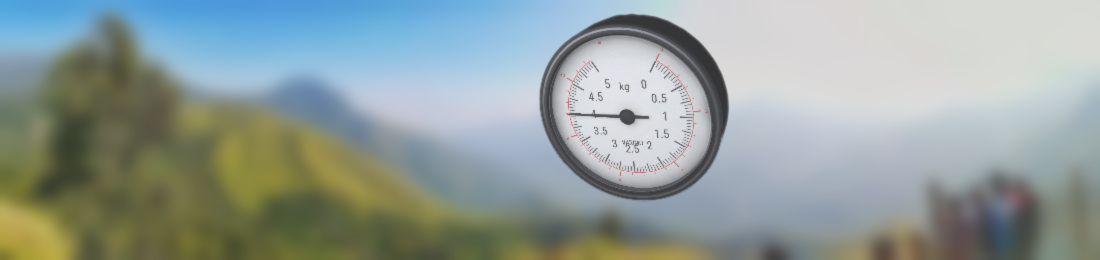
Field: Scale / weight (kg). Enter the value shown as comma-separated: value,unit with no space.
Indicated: 4,kg
